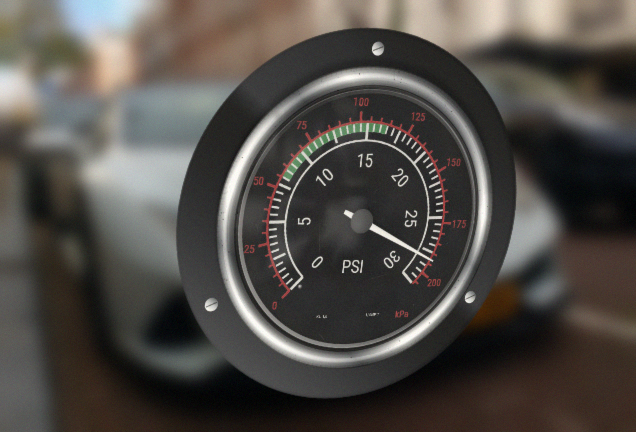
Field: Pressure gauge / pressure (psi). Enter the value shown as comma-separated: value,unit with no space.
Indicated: 28,psi
